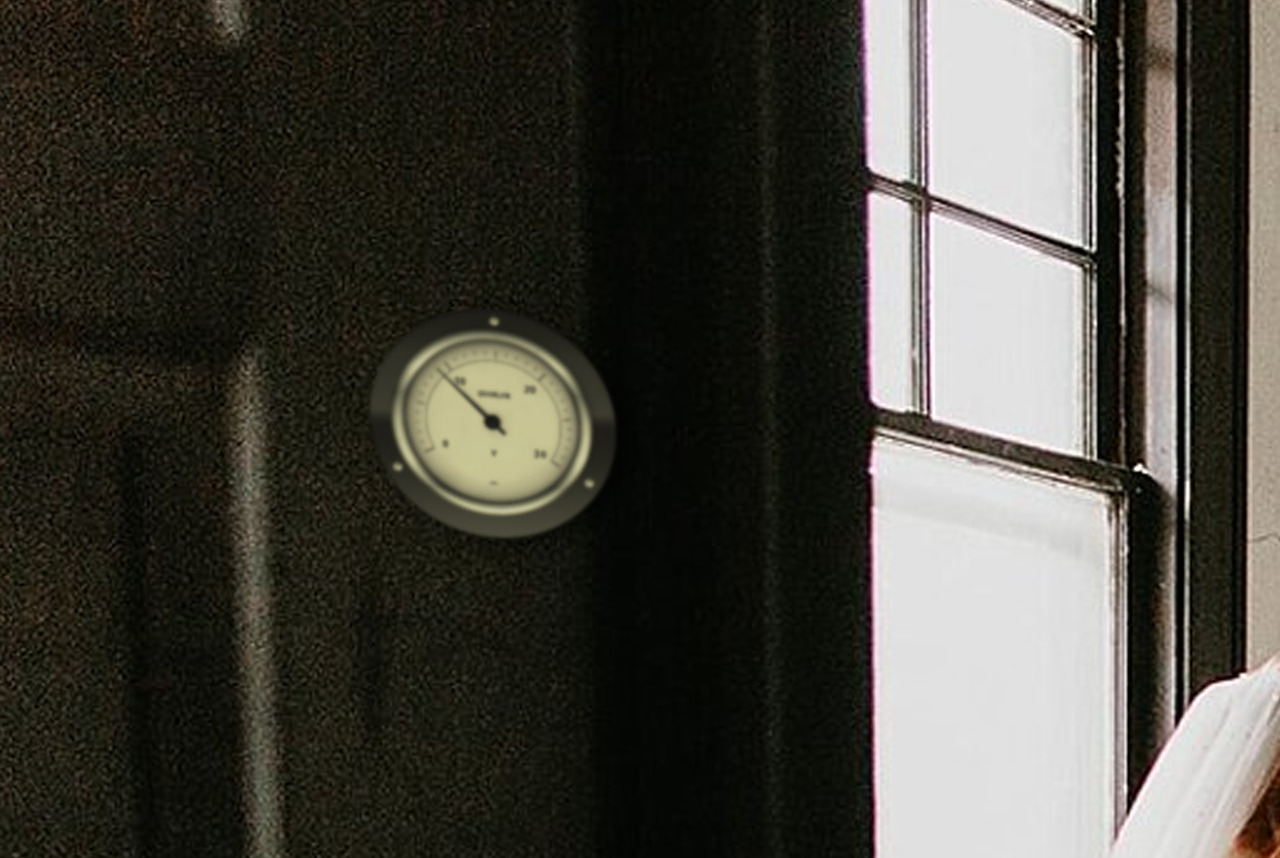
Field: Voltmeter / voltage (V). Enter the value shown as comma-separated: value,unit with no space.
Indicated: 9,V
